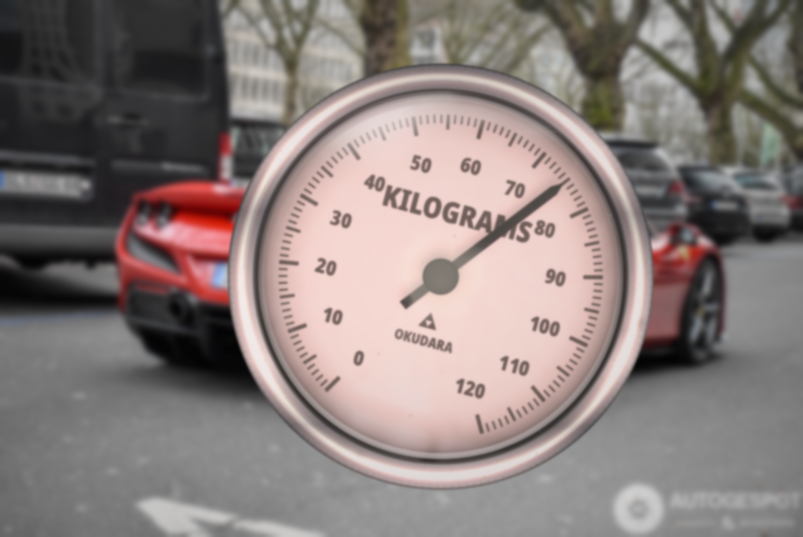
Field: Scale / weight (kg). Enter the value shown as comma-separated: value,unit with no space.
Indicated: 75,kg
